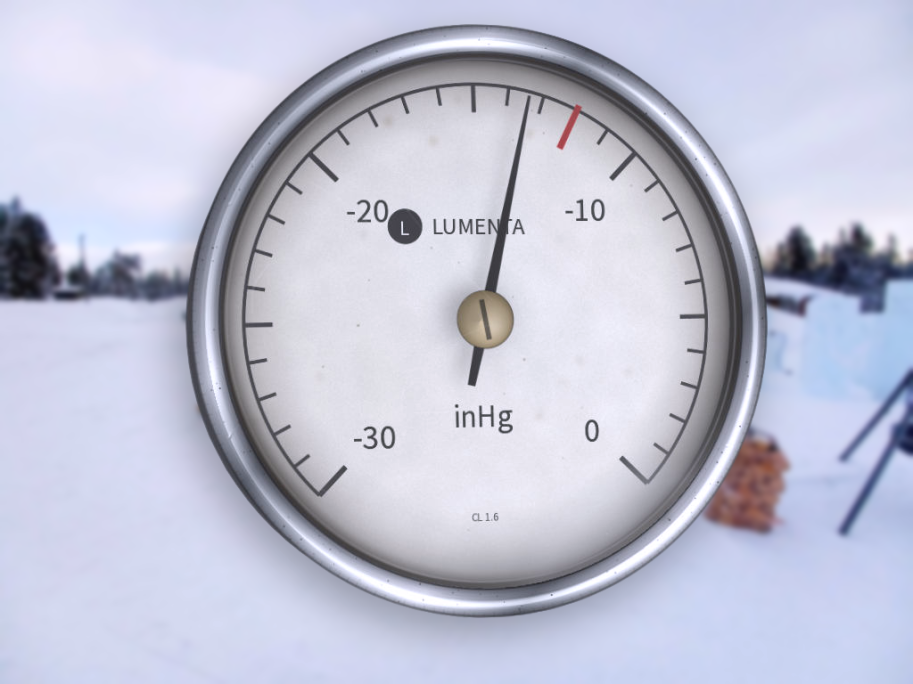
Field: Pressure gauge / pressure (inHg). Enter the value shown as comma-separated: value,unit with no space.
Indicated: -13.5,inHg
